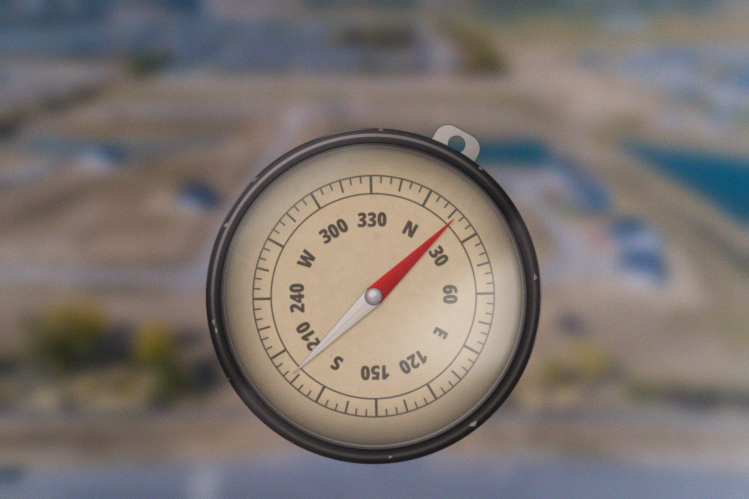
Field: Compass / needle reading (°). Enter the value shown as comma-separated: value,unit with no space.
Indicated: 17.5,°
